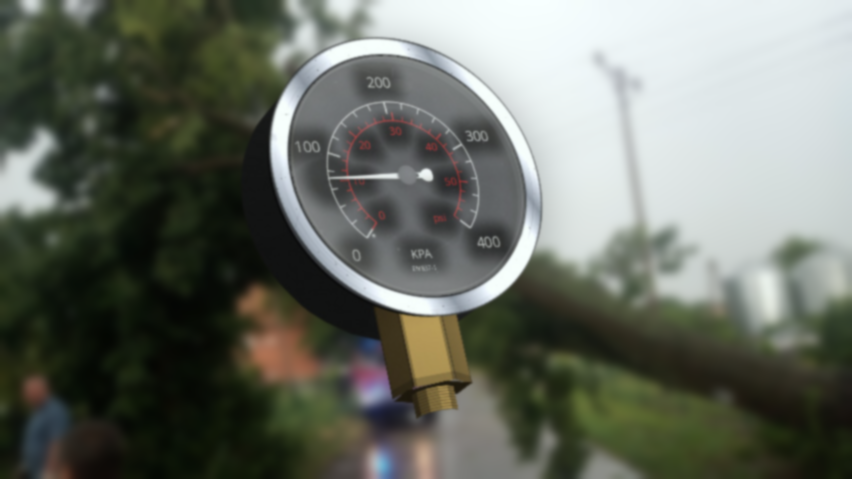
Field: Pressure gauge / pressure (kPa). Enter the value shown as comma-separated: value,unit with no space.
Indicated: 70,kPa
